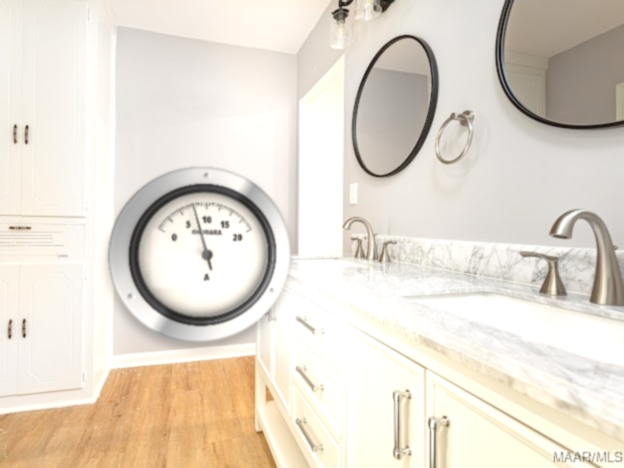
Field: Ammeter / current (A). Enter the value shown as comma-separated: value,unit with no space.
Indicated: 7.5,A
